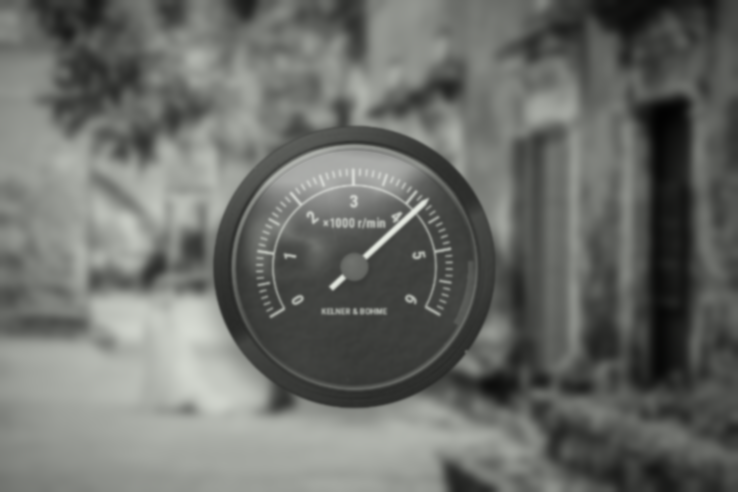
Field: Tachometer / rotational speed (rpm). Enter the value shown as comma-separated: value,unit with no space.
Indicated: 4200,rpm
